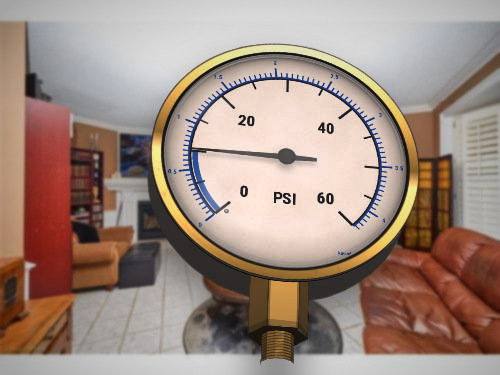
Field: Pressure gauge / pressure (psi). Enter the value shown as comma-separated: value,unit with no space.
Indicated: 10,psi
